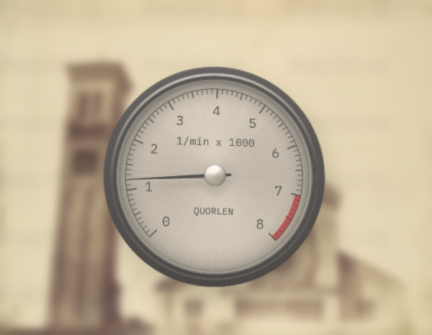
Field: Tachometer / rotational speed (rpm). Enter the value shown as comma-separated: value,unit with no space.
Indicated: 1200,rpm
